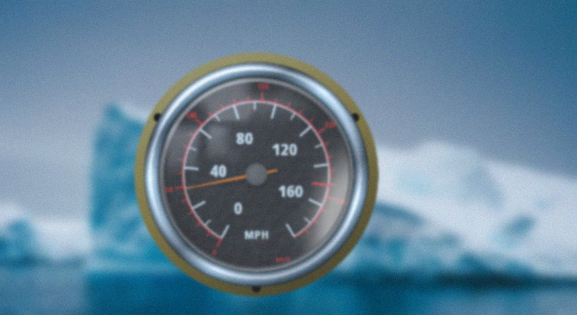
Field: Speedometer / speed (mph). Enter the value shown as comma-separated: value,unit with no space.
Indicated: 30,mph
